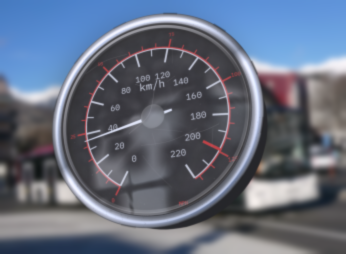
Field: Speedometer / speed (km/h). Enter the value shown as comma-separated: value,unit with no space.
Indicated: 35,km/h
